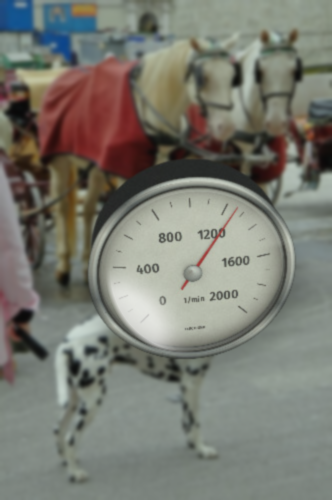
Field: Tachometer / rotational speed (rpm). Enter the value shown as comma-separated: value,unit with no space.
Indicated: 1250,rpm
